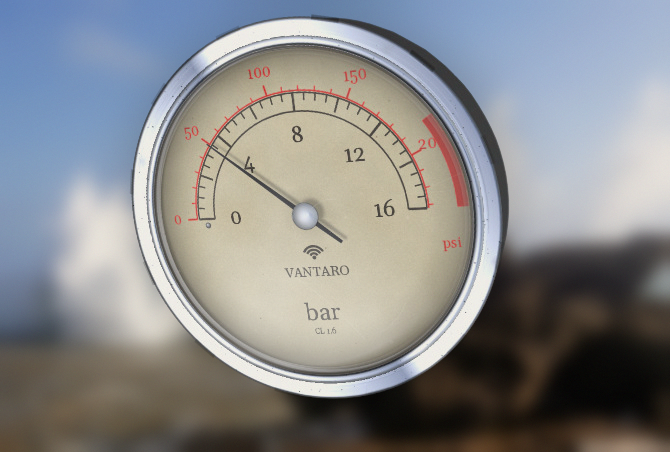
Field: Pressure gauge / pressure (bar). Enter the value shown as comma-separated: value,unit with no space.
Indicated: 3.5,bar
